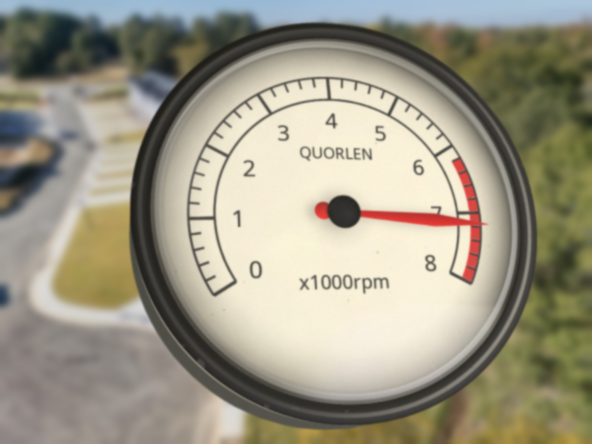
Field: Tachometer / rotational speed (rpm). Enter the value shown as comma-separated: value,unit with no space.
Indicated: 7200,rpm
